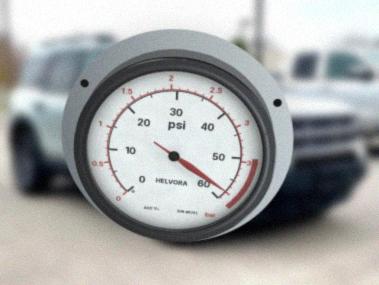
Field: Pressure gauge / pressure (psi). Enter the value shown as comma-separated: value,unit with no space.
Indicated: 57.5,psi
